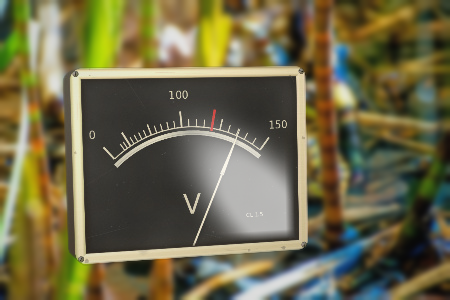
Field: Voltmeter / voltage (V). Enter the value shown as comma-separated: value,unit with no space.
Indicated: 135,V
